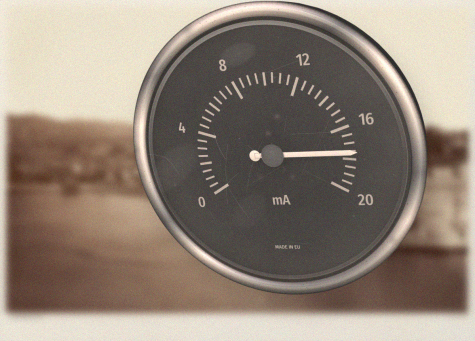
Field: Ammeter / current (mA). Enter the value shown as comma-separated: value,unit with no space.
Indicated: 17.5,mA
